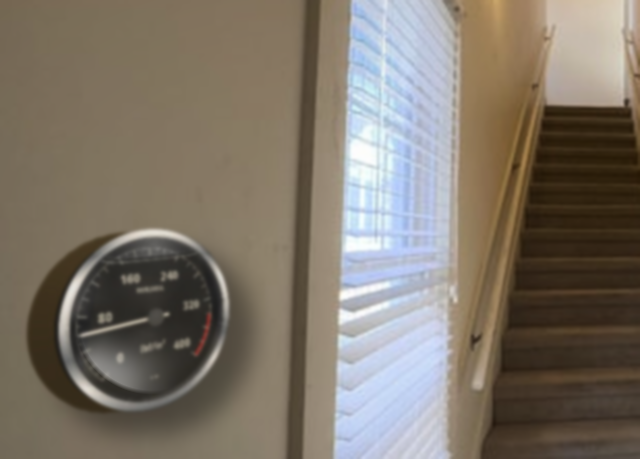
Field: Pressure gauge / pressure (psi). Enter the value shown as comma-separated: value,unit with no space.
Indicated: 60,psi
